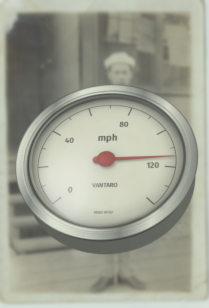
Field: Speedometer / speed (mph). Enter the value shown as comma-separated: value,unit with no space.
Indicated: 115,mph
